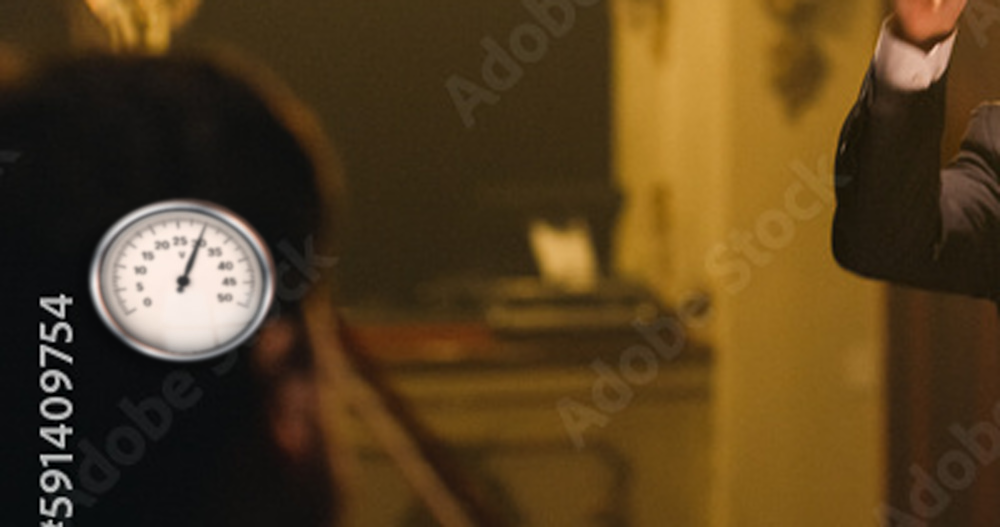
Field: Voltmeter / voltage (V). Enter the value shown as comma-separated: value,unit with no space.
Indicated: 30,V
